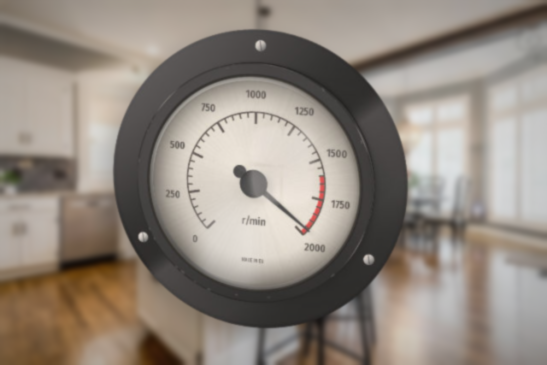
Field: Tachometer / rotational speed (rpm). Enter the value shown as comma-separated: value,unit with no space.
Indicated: 1950,rpm
